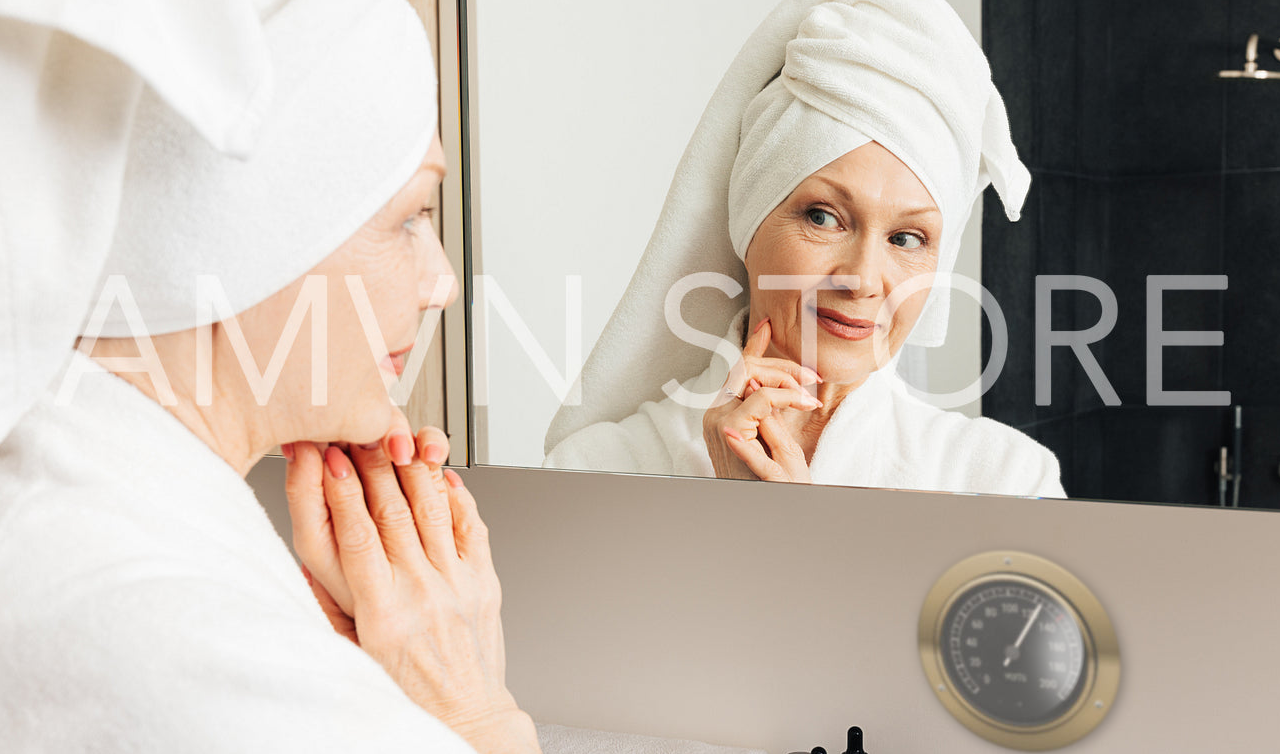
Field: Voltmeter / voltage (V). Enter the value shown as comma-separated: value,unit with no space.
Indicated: 125,V
